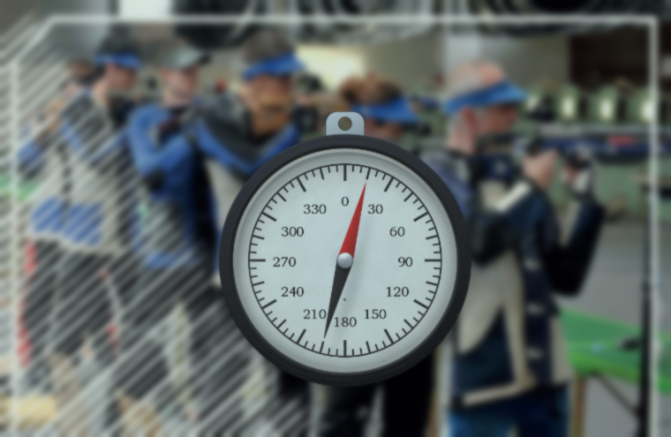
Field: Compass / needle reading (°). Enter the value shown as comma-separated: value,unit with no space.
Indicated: 15,°
